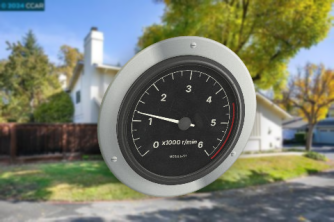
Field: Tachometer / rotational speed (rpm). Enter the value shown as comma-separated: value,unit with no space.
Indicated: 1250,rpm
